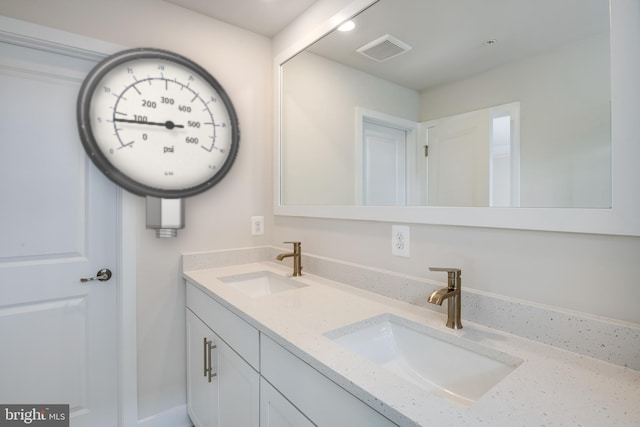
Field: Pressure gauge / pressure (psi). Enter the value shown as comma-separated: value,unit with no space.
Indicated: 75,psi
